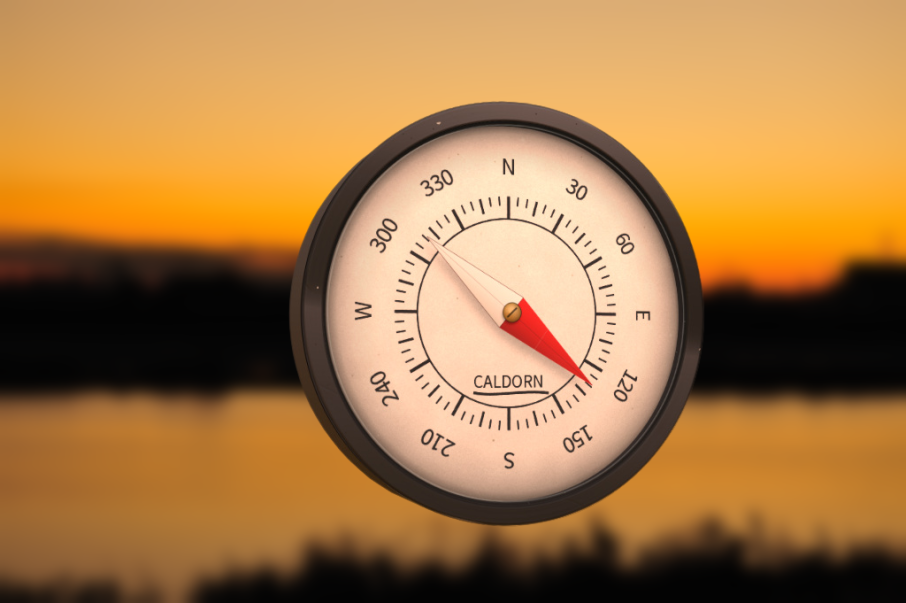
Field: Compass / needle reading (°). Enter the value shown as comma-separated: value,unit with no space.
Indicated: 130,°
